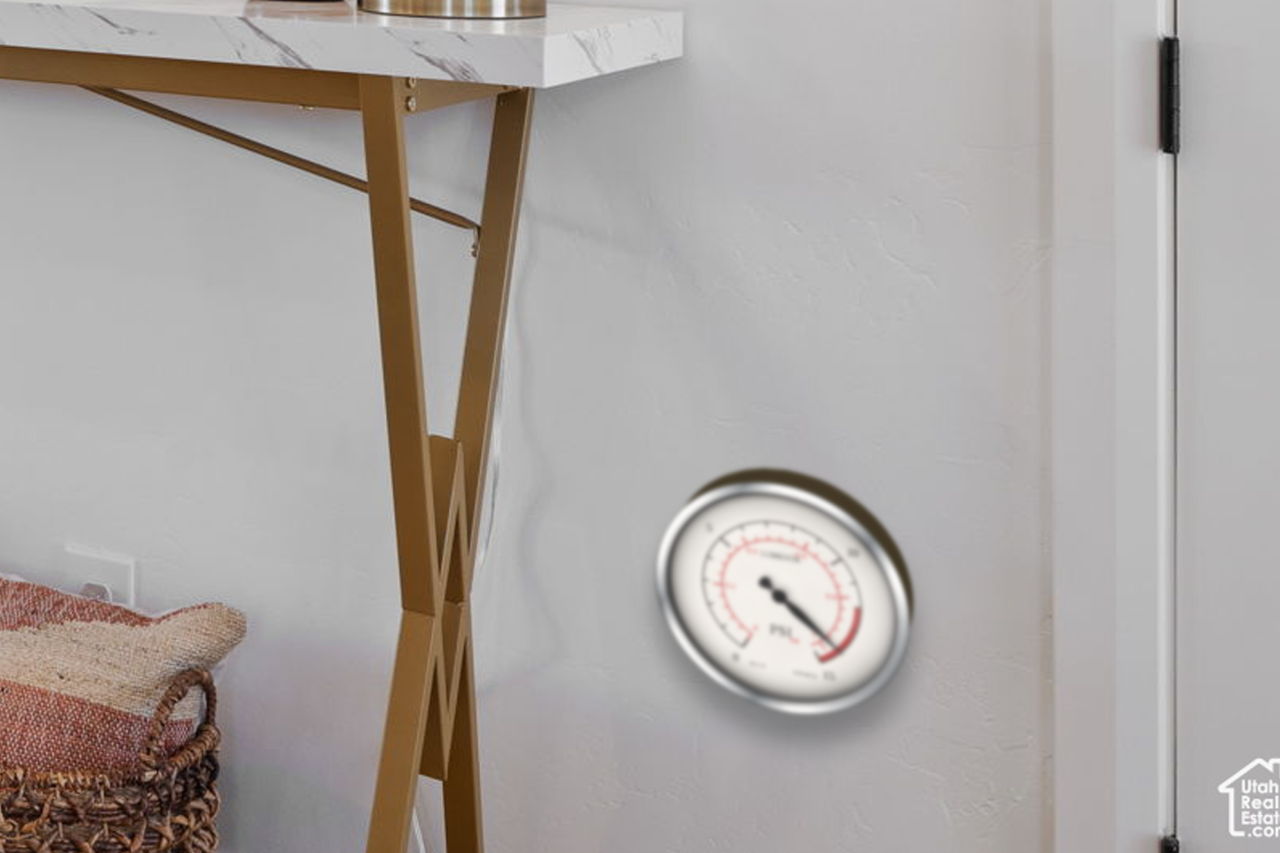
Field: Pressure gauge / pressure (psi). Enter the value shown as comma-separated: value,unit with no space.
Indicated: 14,psi
